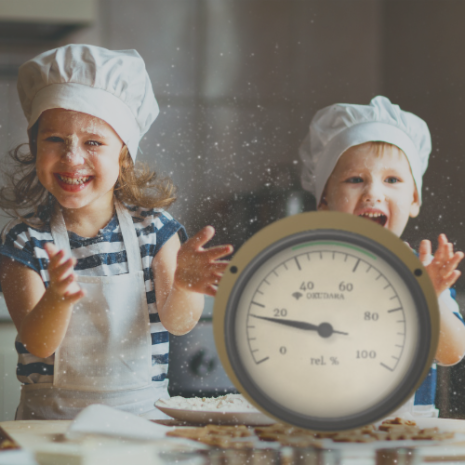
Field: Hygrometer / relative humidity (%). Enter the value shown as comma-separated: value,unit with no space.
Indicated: 16,%
